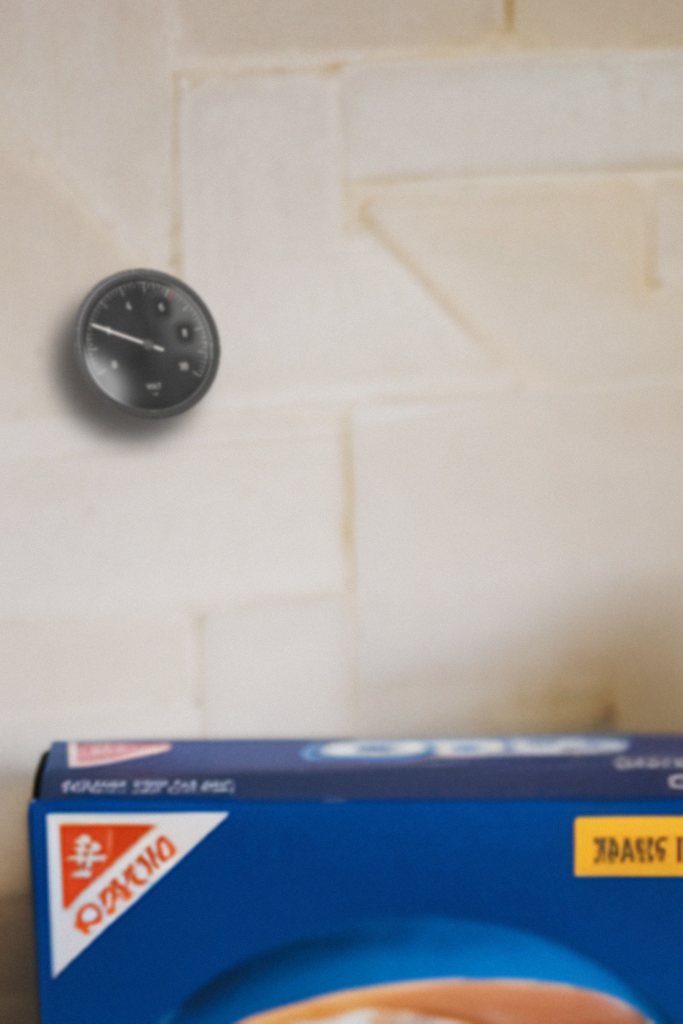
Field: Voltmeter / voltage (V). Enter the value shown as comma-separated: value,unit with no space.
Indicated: 2,V
